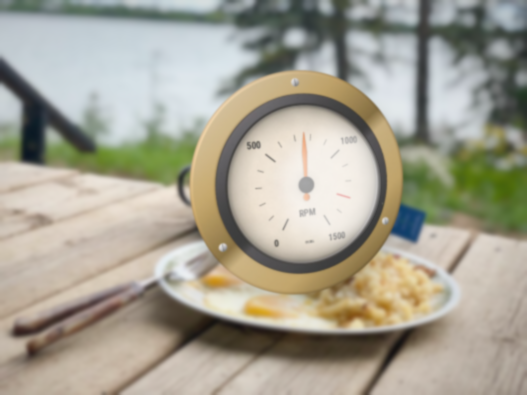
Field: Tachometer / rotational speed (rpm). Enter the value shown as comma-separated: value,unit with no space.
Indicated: 750,rpm
